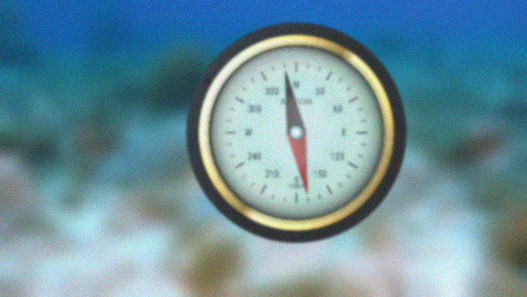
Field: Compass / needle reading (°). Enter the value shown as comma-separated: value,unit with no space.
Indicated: 170,°
